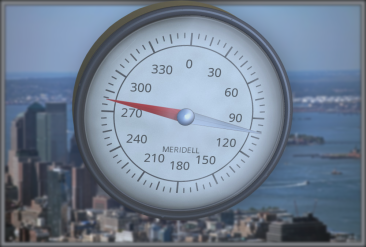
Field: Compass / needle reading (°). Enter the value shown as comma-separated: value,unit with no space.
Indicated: 280,°
